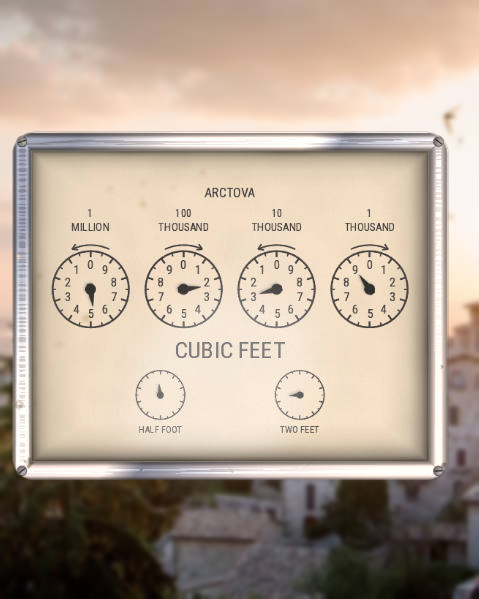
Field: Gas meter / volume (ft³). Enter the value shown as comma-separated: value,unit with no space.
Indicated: 522900,ft³
